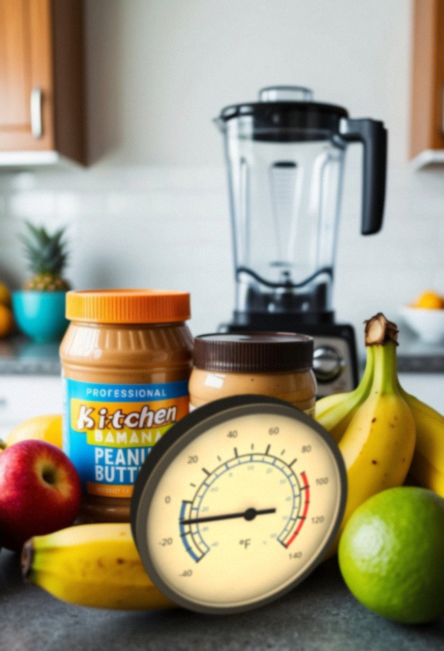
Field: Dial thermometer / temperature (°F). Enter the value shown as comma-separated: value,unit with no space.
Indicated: -10,°F
